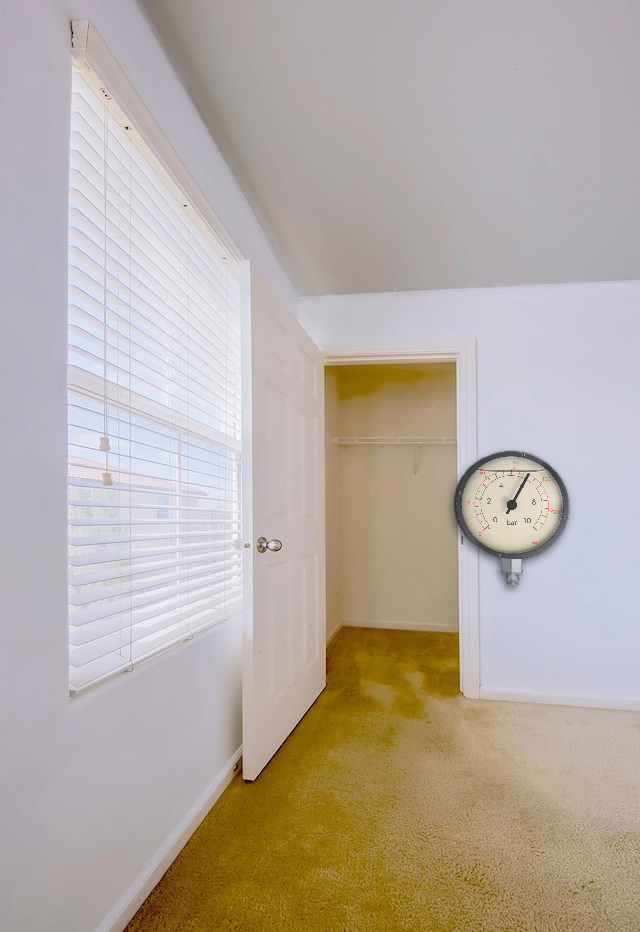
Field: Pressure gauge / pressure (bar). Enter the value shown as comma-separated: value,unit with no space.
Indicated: 6,bar
